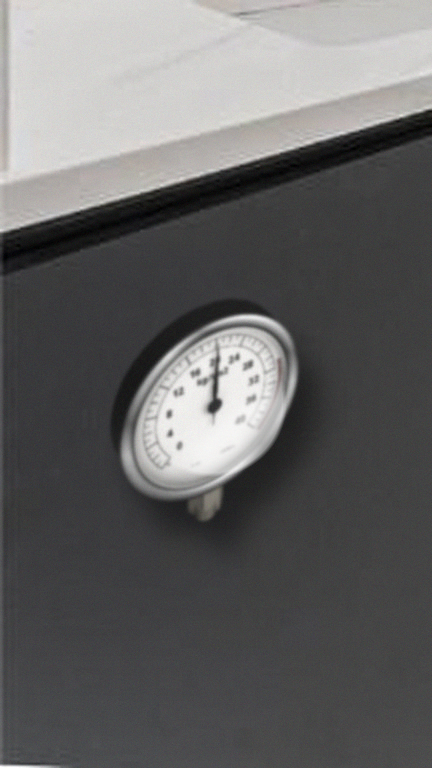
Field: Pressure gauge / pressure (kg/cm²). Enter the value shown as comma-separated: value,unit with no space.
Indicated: 20,kg/cm²
